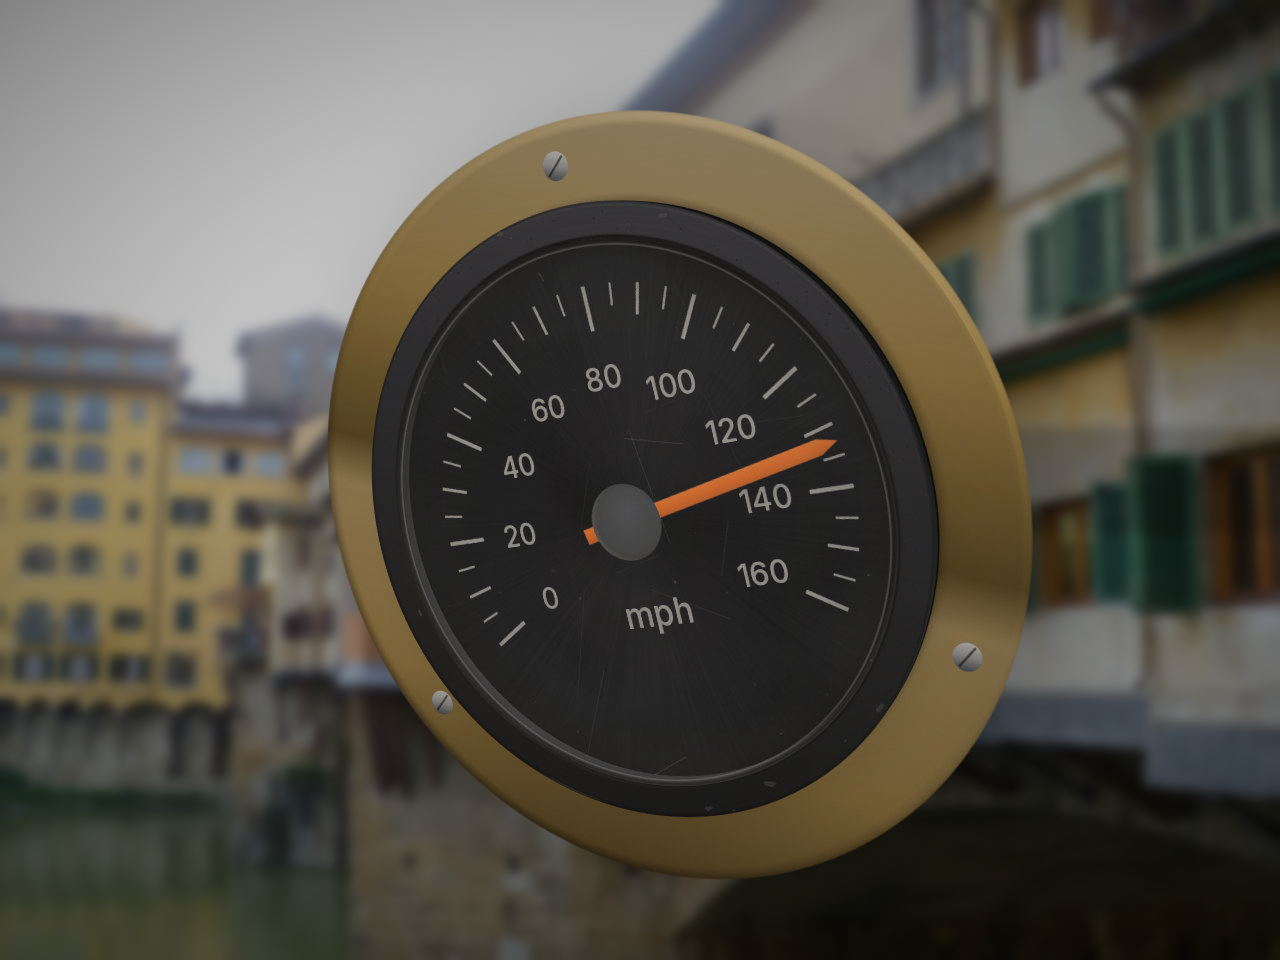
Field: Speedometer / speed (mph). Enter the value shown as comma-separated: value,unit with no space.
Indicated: 132.5,mph
